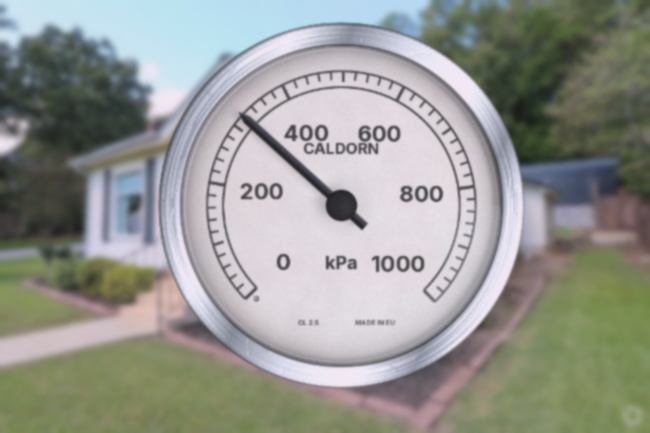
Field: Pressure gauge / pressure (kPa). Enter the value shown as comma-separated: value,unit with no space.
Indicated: 320,kPa
